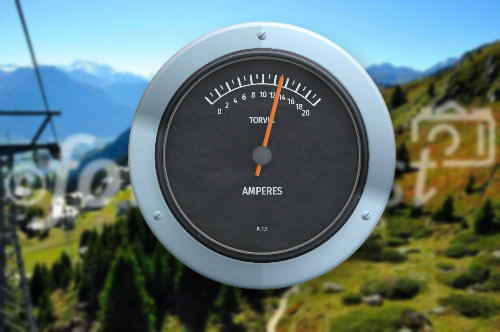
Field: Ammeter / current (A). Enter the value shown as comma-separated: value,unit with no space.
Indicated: 13,A
